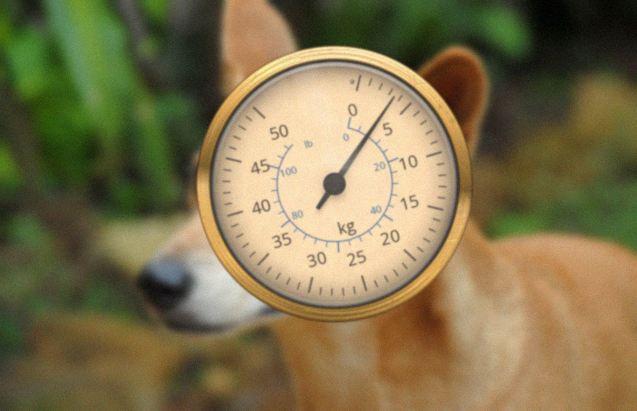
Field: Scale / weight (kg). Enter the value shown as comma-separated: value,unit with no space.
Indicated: 3.5,kg
